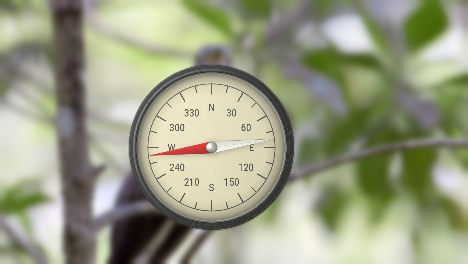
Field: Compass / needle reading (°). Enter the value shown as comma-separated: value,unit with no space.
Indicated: 262.5,°
